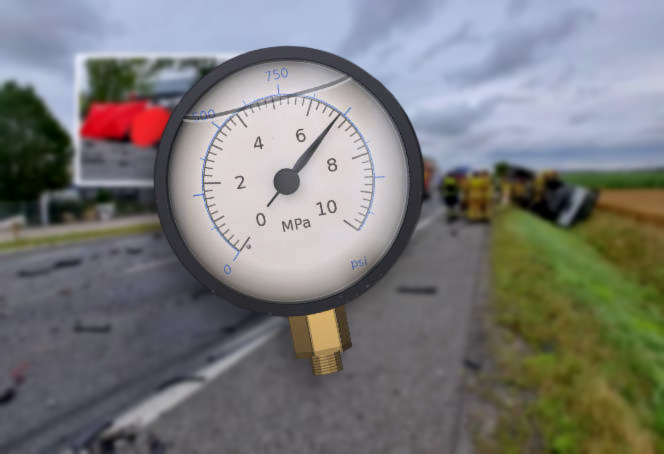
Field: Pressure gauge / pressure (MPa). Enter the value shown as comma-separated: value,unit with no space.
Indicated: 6.8,MPa
